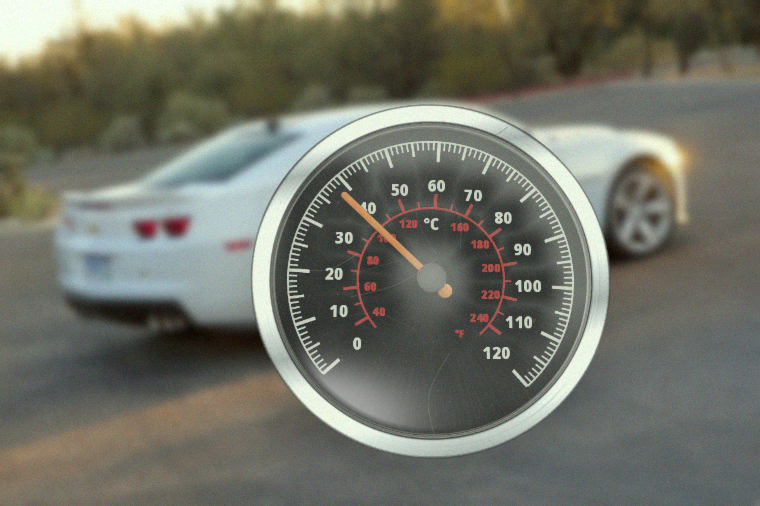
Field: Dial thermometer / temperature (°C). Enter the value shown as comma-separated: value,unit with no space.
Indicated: 38,°C
